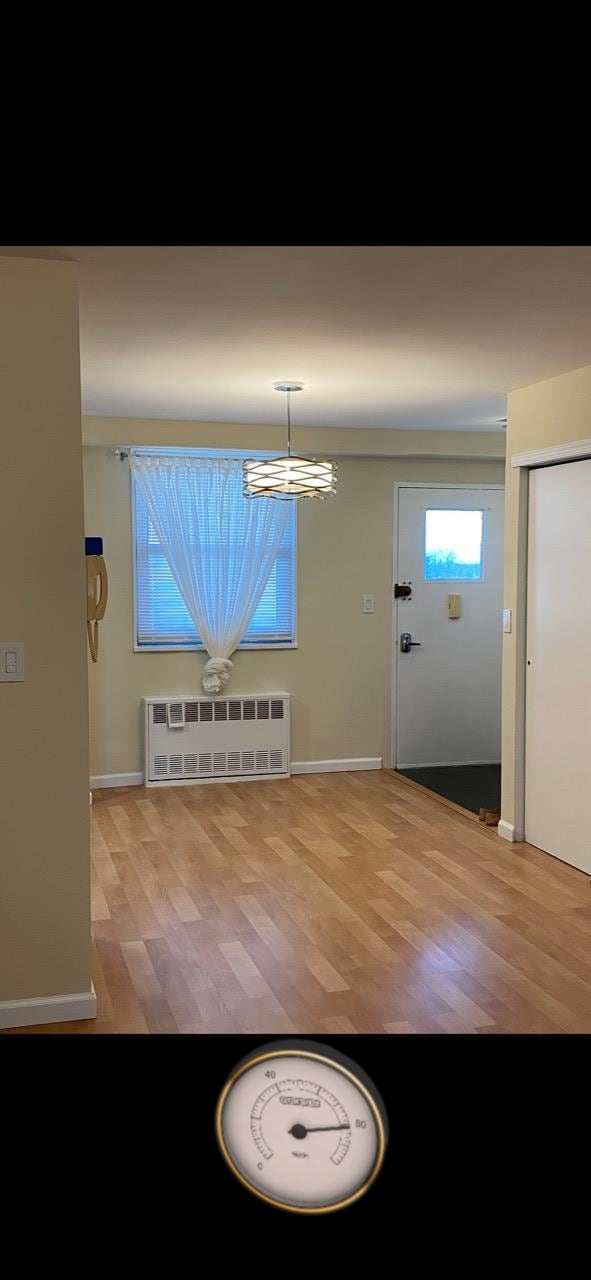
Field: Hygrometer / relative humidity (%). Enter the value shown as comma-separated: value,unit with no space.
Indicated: 80,%
